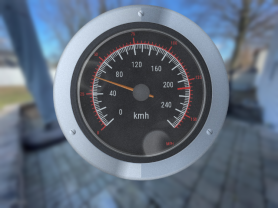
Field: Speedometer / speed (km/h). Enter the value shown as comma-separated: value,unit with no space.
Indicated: 60,km/h
